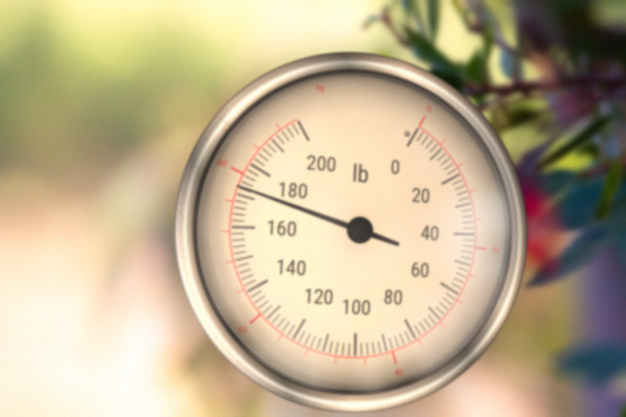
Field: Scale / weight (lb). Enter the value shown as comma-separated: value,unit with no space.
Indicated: 172,lb
